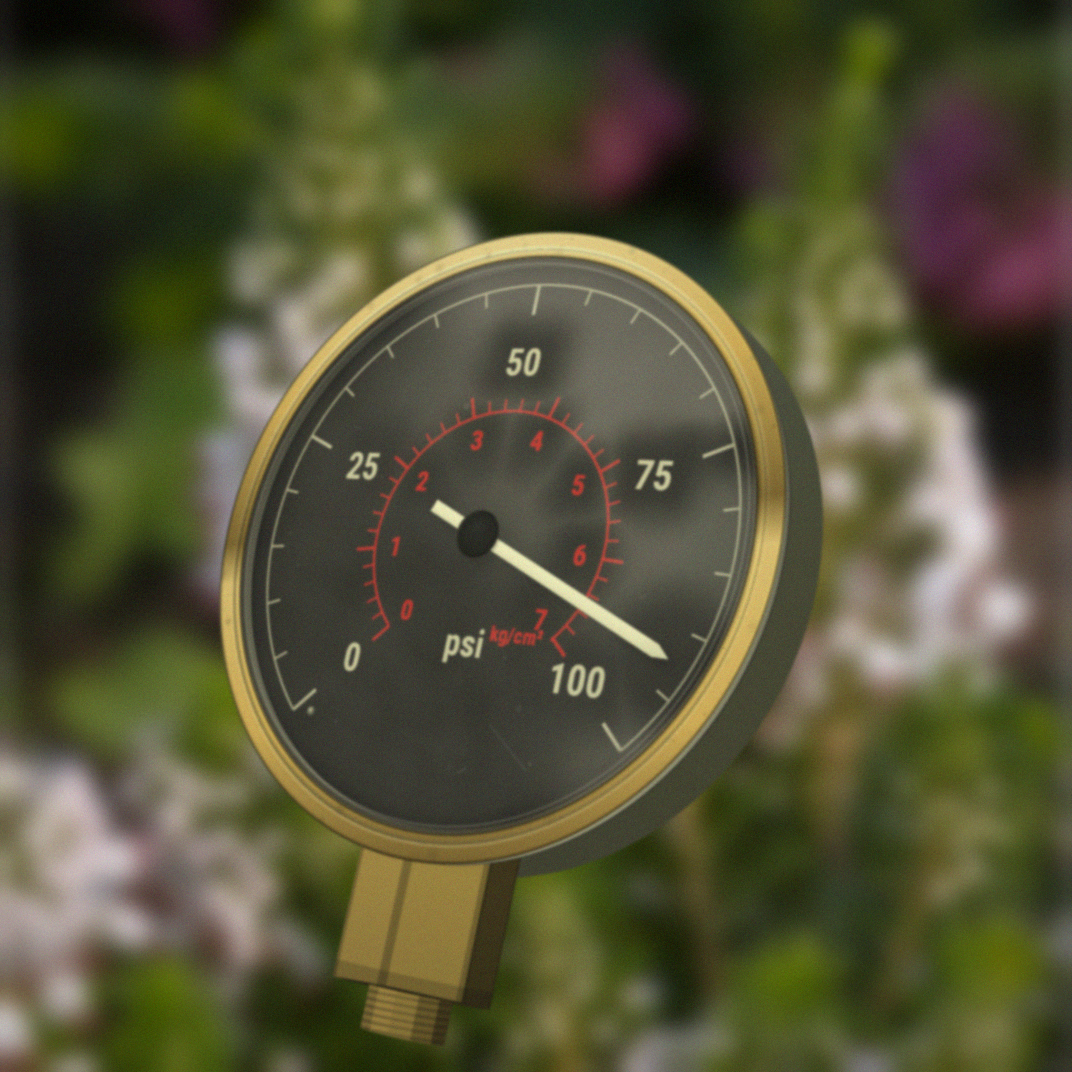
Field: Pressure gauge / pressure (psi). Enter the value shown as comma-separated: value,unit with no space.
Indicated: 92.5,psi
